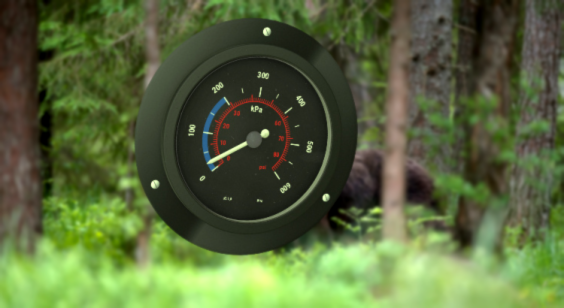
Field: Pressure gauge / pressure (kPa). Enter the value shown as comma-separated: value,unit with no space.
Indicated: 25,kPa
